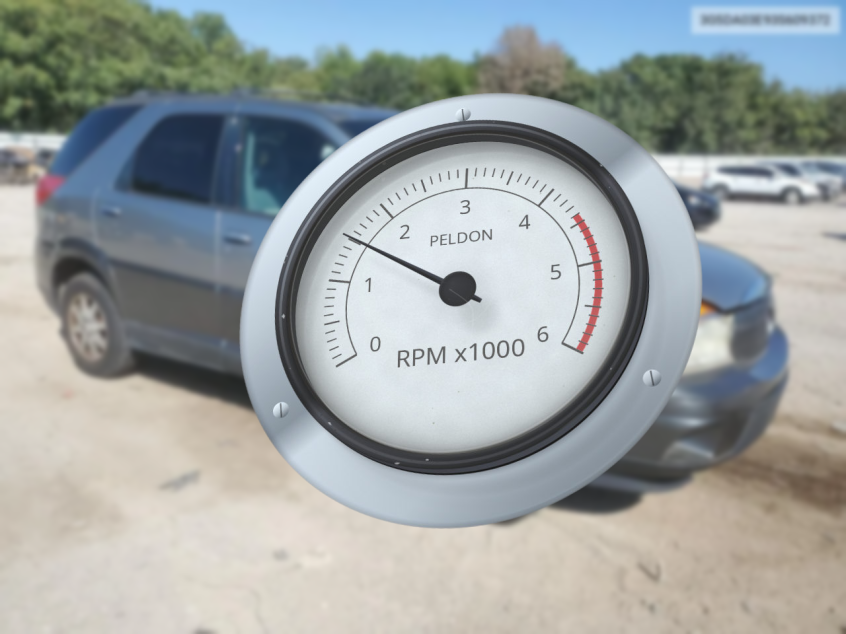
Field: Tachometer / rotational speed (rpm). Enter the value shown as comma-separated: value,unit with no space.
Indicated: 1500,rpm
